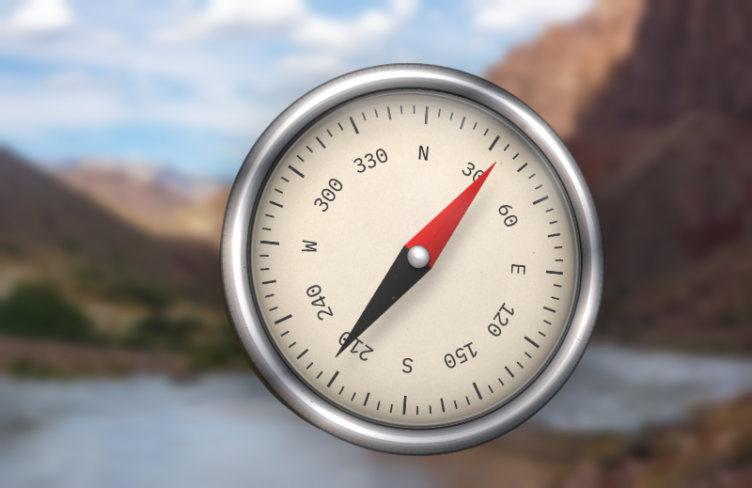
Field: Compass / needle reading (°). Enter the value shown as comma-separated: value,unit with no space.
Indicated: 35,°
